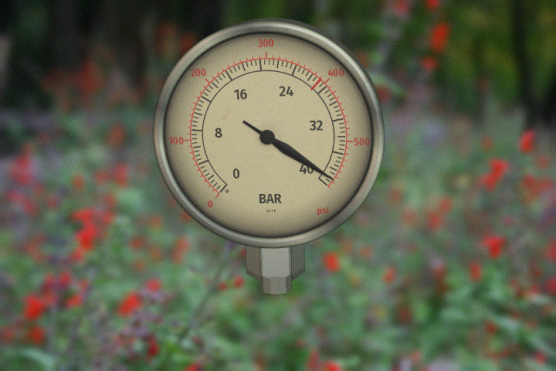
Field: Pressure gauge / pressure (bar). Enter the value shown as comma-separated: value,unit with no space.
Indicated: 39,bar
